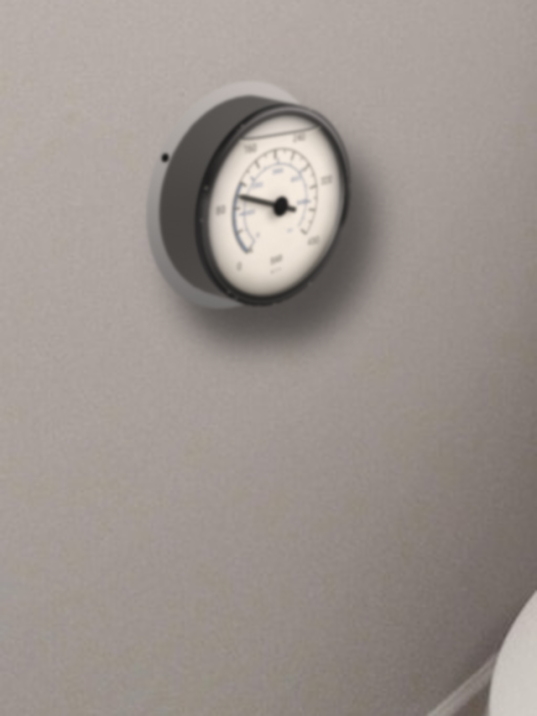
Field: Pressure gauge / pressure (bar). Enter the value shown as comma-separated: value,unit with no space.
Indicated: 100,bar
